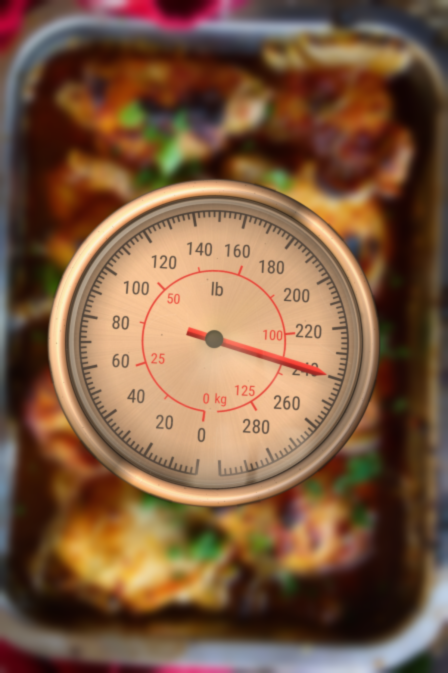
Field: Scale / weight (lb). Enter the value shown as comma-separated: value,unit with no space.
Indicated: 240,lb
